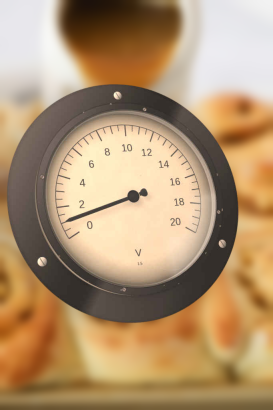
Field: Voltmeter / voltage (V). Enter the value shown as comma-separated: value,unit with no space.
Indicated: 1,V
